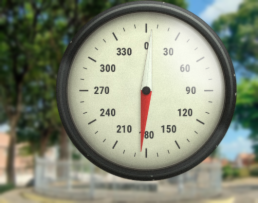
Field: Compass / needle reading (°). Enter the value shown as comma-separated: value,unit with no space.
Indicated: 185,°
